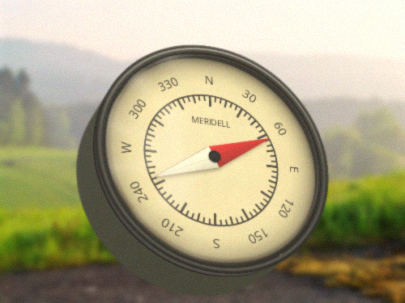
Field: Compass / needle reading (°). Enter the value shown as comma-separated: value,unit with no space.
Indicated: 65,°
